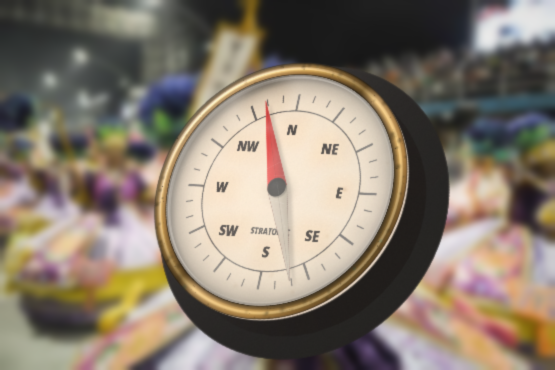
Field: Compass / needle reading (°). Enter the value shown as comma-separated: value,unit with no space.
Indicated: 340,°
